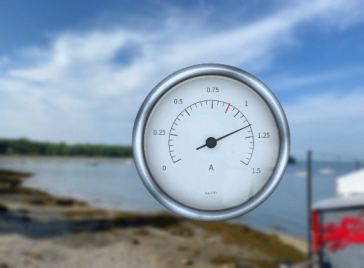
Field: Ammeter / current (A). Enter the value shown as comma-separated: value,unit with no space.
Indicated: 1.15,A
